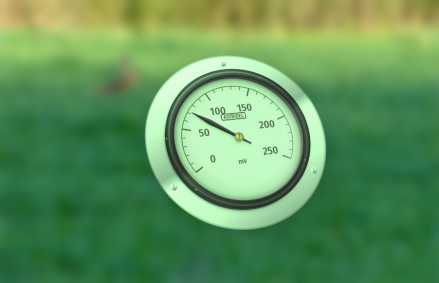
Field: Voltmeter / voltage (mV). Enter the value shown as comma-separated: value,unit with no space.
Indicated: 70,mV
